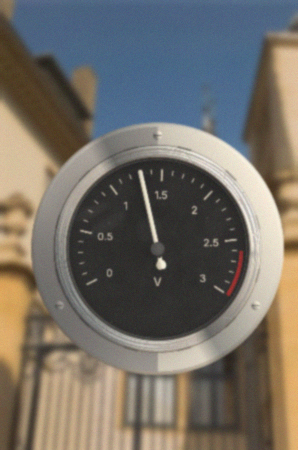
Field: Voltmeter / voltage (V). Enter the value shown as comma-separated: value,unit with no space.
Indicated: 1.3,V
